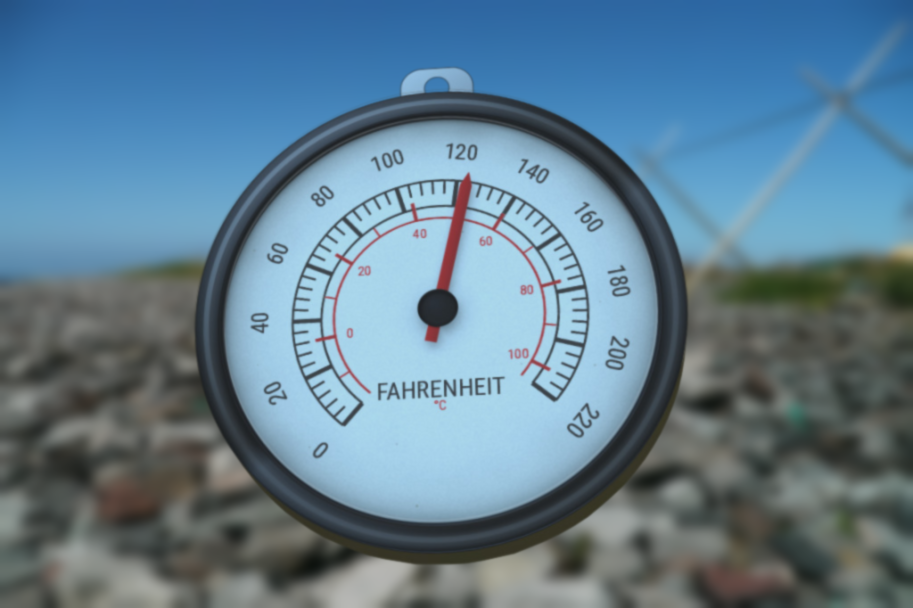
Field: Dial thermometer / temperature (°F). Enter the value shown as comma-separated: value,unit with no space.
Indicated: 124,°F
